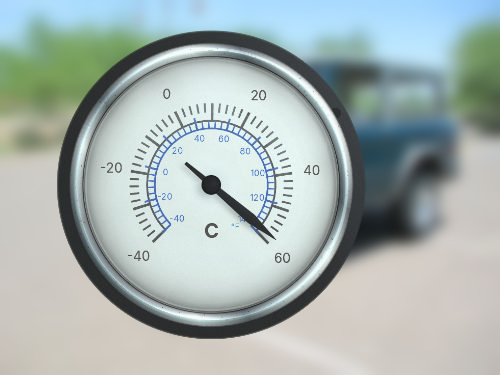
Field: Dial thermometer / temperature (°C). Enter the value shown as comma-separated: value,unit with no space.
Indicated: 58,°C
